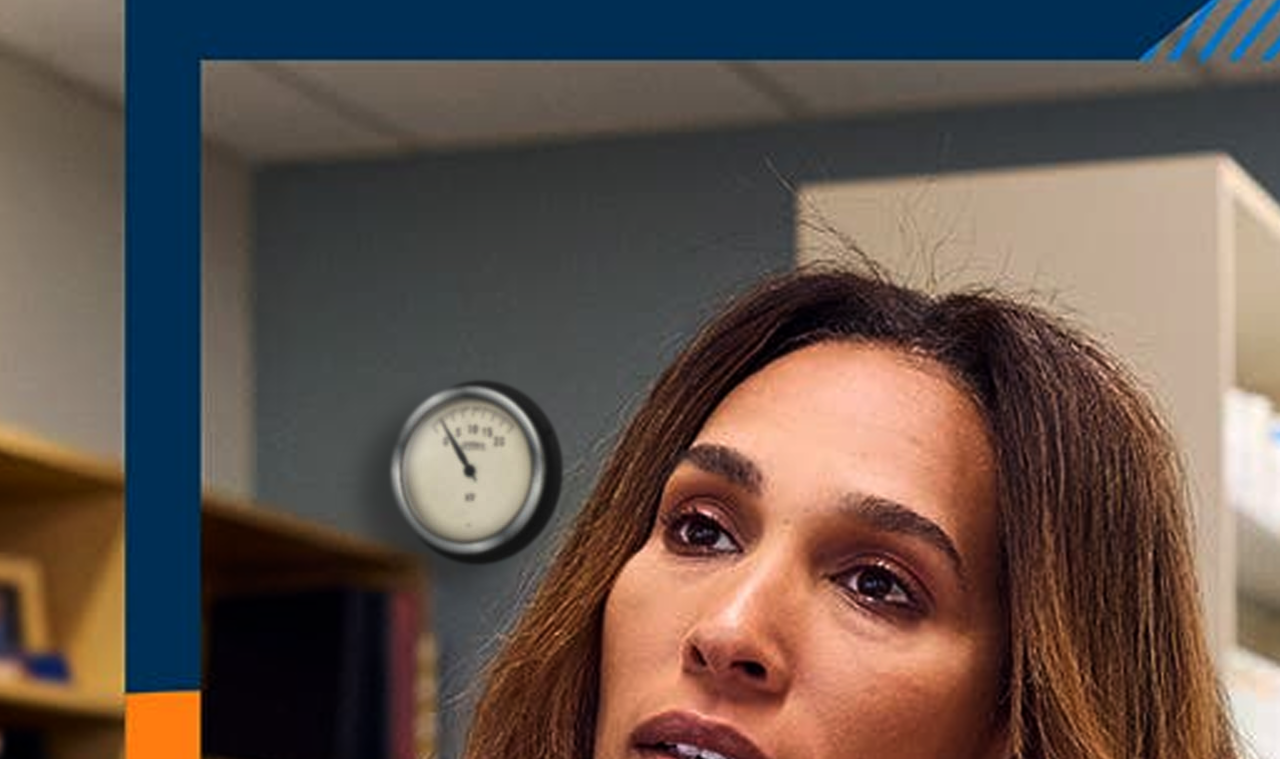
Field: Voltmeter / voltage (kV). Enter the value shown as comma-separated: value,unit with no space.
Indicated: 2.5,kV
